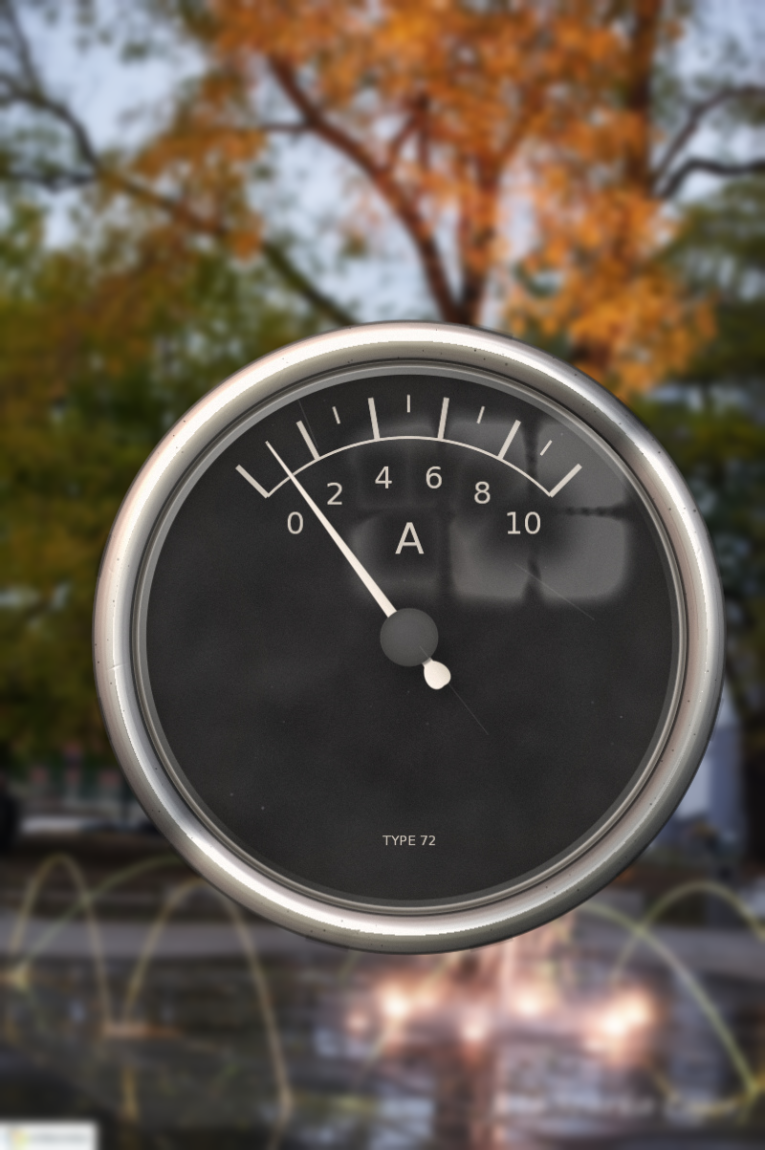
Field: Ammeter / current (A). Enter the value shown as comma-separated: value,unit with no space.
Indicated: 1,A
